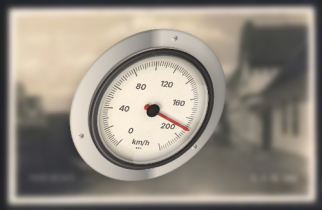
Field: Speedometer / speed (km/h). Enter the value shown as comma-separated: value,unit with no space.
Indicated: 190,km/h
